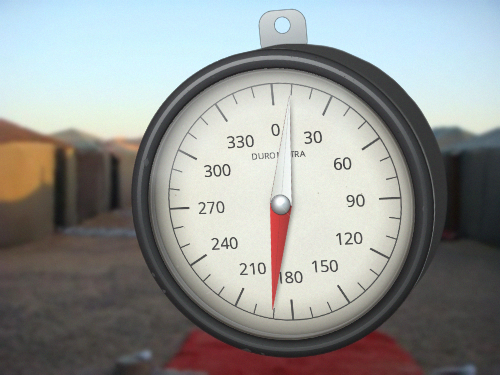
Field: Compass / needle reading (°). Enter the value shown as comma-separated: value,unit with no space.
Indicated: 190,°
